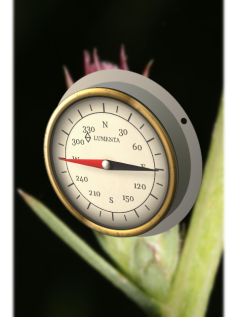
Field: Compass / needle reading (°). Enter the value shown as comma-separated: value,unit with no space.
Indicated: 270,°
